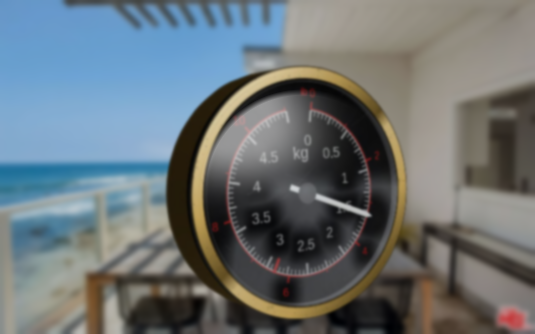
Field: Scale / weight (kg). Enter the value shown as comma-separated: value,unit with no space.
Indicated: 1.5,kg
